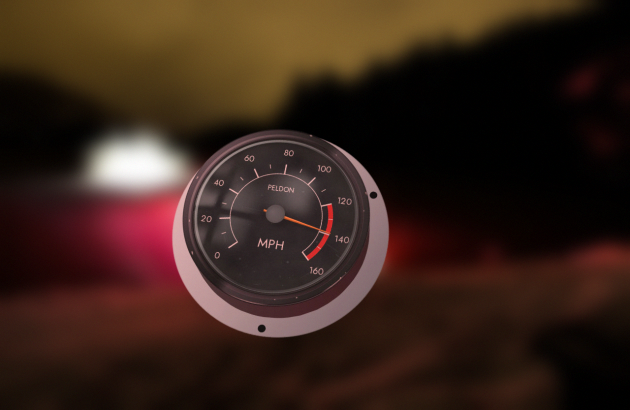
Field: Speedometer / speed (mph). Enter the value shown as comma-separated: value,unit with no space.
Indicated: 140,mph
